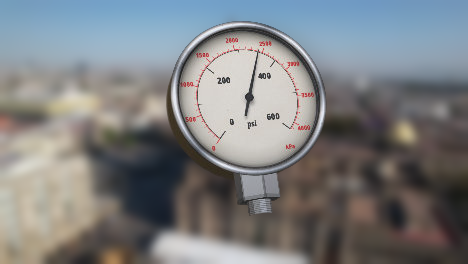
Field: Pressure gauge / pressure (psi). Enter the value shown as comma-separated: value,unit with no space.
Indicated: 350,psi
